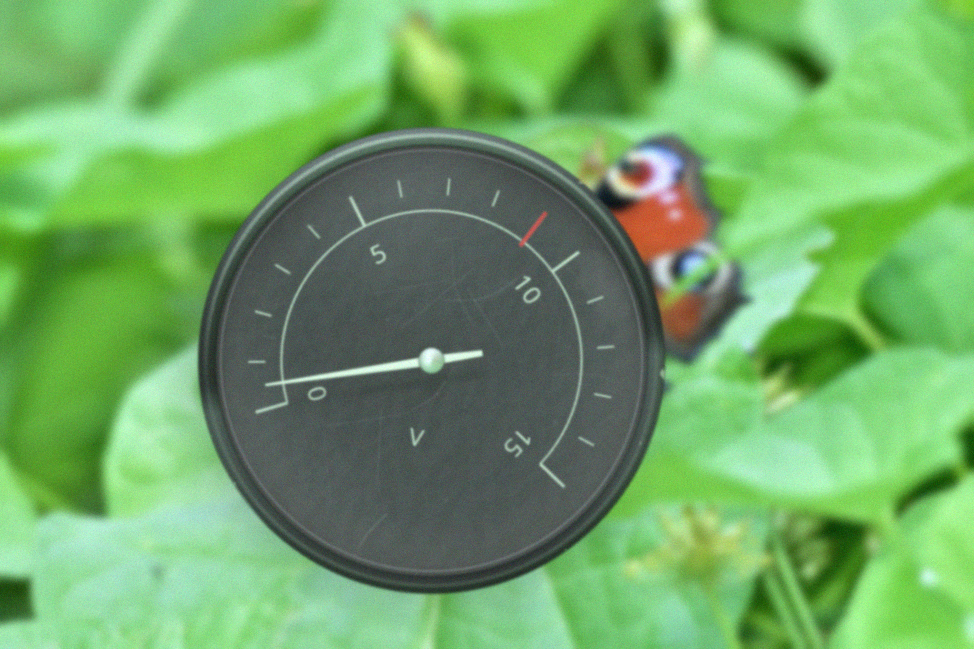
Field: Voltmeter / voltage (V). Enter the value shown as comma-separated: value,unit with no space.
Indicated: 0.5,V
